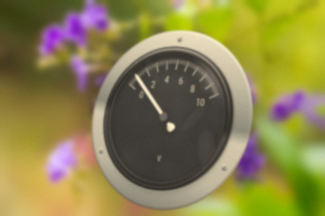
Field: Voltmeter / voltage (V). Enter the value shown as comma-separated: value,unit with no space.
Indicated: 1,V
